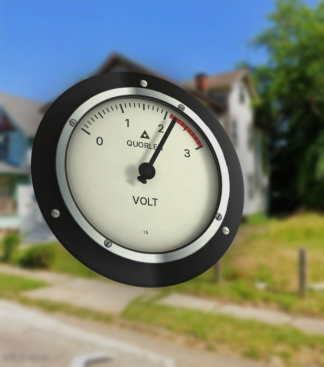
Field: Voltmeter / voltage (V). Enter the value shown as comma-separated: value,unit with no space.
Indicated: 2.2,V
